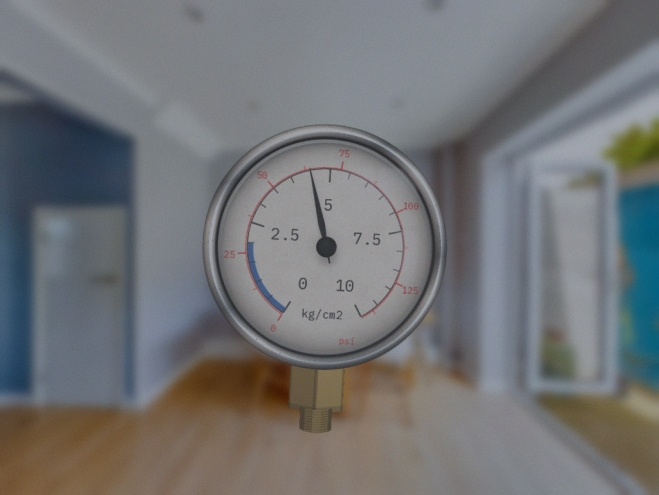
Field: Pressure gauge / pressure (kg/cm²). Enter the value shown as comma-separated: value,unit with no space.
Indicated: 4.5,kg/cm²
